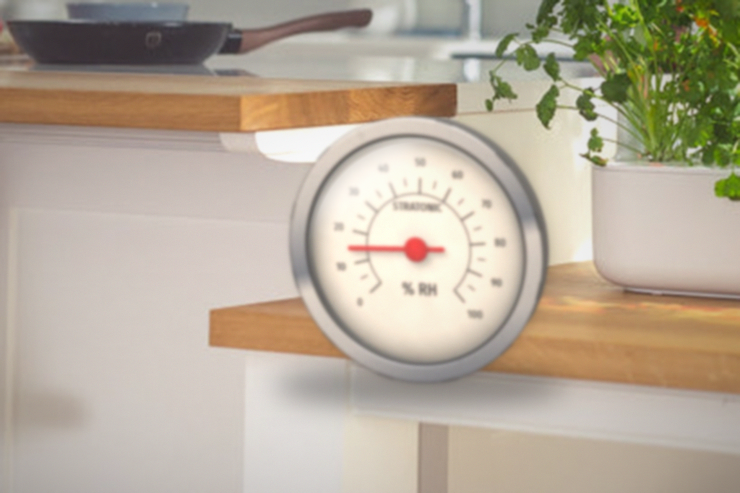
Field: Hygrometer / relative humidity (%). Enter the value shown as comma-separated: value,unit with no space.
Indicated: 15,%
